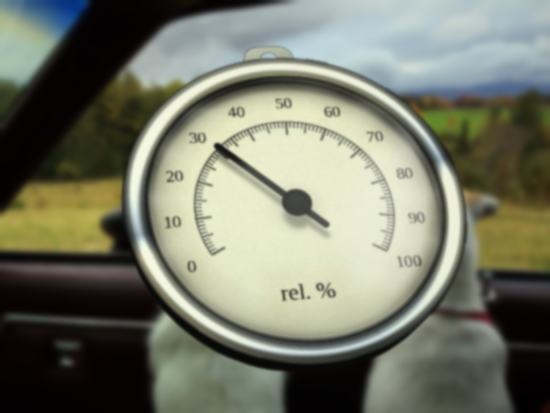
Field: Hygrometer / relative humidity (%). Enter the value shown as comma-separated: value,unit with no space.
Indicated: 30,%
